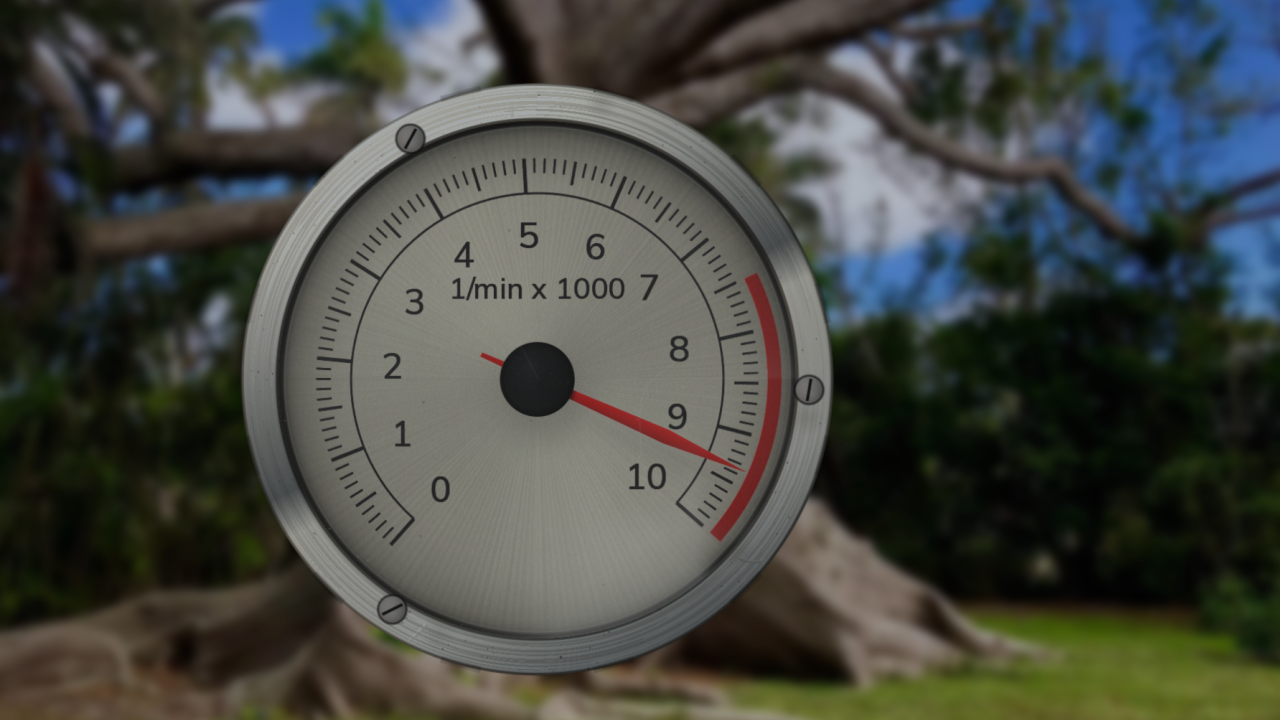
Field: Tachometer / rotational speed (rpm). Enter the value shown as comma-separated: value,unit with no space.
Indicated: 9350,rpm
